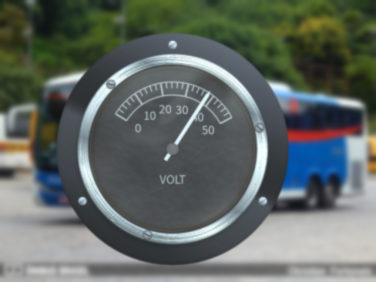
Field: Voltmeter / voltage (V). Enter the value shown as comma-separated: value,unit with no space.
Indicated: 38,V
